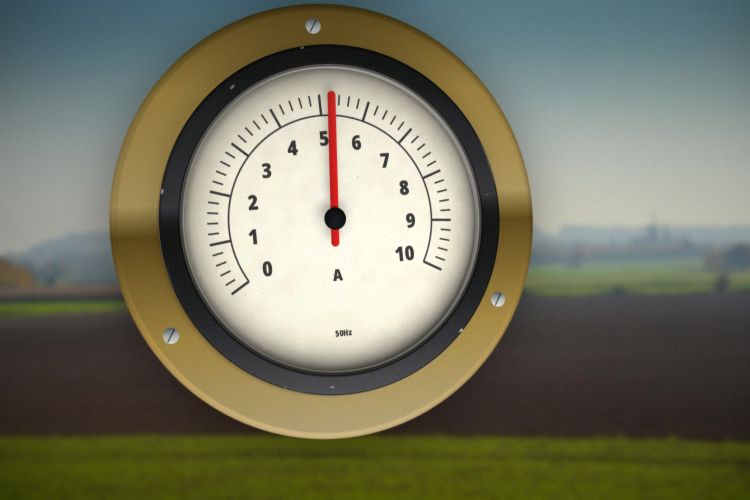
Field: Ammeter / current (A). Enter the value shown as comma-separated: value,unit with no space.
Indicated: 5.2,A
